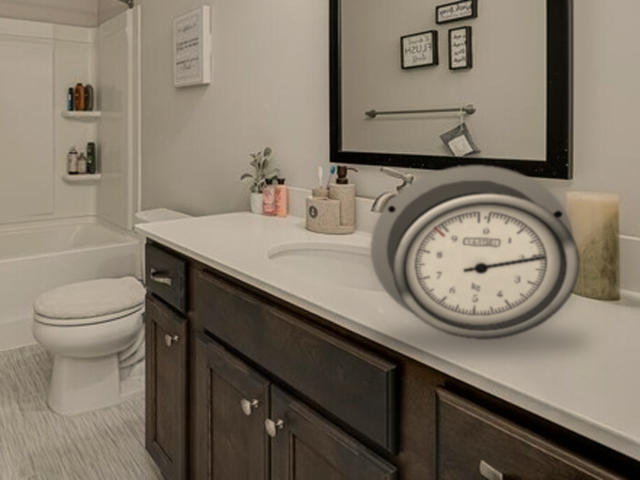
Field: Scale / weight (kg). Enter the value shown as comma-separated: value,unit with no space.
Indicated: 2,kg
